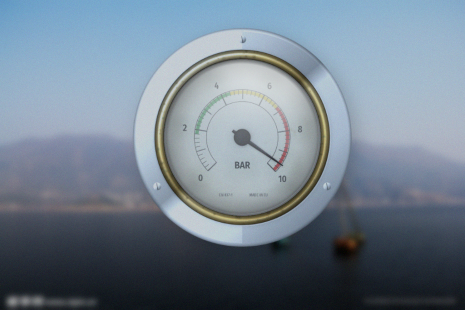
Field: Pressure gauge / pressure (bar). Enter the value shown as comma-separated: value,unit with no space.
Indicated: 9.6,bar
